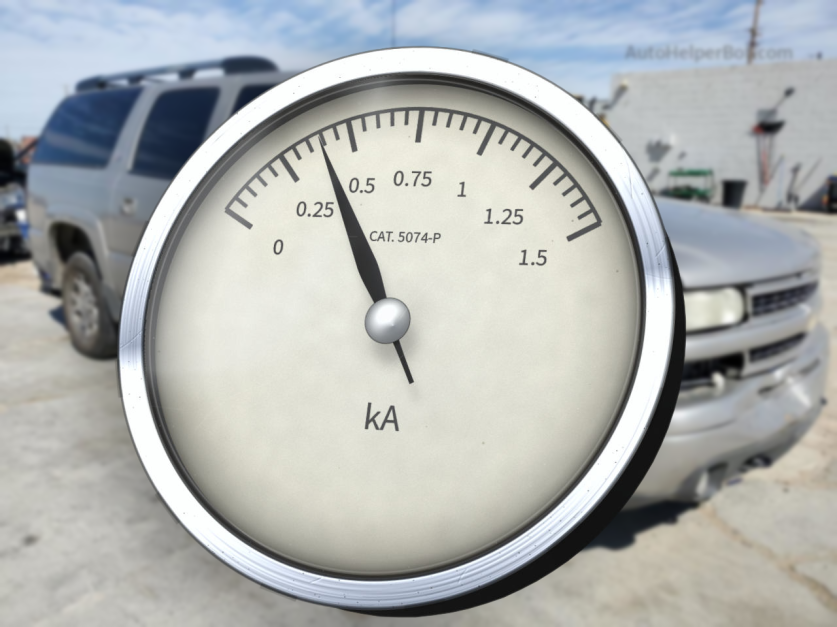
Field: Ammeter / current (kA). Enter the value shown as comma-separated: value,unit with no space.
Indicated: 0.4,kA
